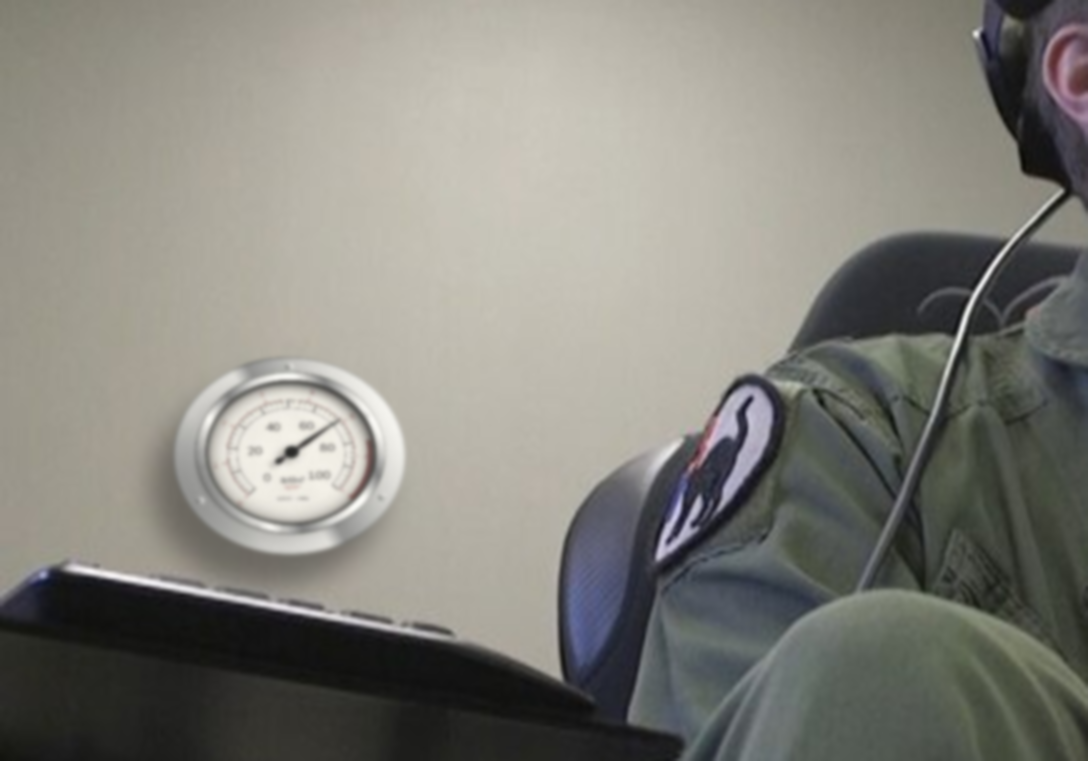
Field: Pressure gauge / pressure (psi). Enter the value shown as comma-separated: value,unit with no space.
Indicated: 70,psi
